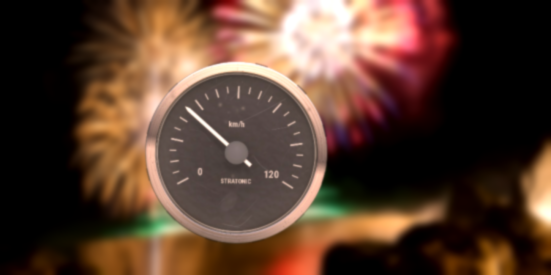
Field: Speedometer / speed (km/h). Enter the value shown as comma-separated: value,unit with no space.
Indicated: 35,km/h
